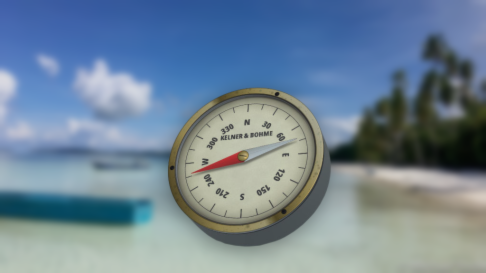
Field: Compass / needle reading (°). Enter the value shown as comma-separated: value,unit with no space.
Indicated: 255,°
